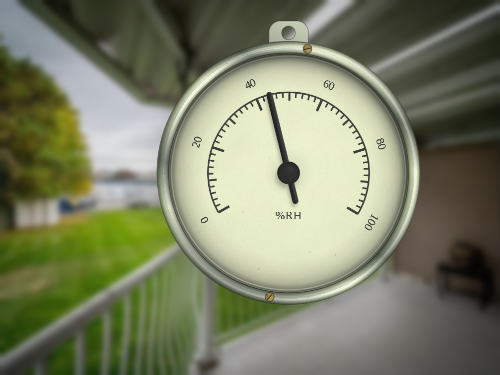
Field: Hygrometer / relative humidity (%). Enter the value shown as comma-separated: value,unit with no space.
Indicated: 44,%
